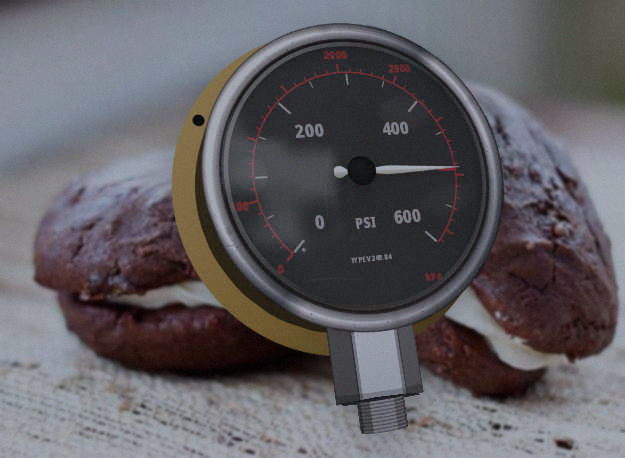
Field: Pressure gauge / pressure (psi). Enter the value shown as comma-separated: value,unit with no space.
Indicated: 500,psi
